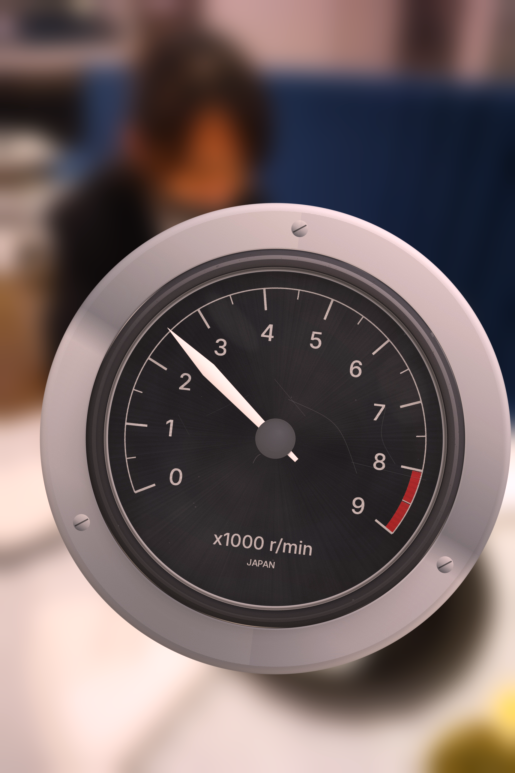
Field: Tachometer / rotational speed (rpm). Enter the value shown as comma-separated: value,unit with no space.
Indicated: 2500,rpm
